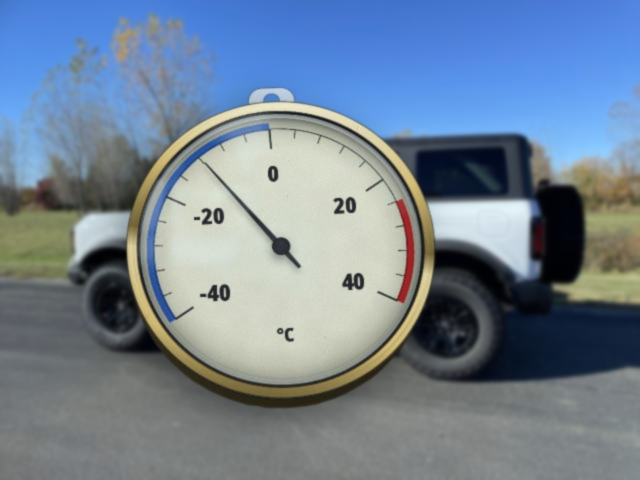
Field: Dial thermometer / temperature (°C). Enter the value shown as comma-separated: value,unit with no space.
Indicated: -12,°C
